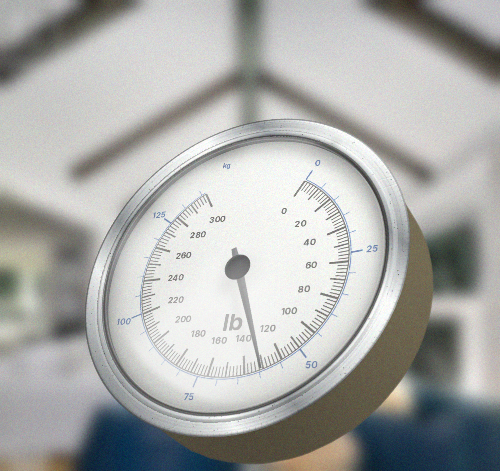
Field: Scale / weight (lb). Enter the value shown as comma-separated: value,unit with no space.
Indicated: 130,lb
